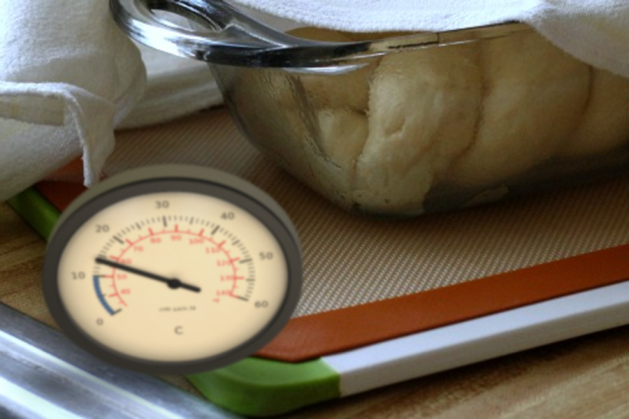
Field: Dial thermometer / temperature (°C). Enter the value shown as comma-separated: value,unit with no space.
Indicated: 15,°C
